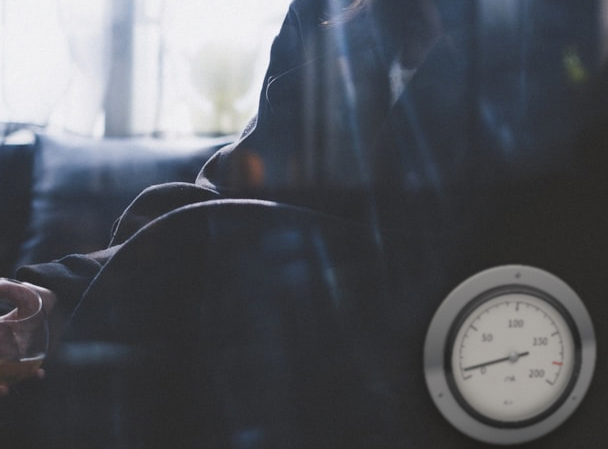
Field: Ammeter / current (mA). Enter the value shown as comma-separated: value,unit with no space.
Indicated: 10,mA
